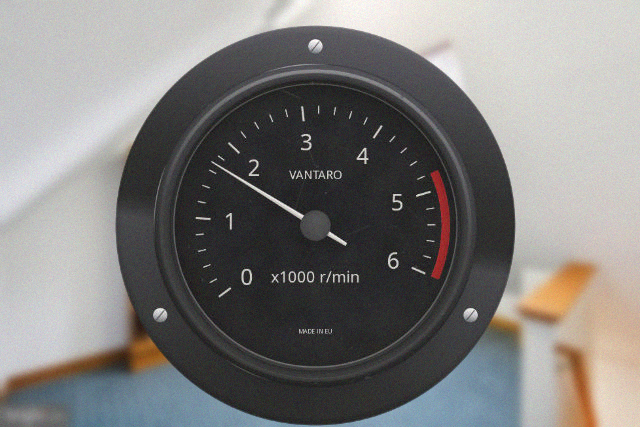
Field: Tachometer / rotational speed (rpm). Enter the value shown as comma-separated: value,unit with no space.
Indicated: 1700,rpm
